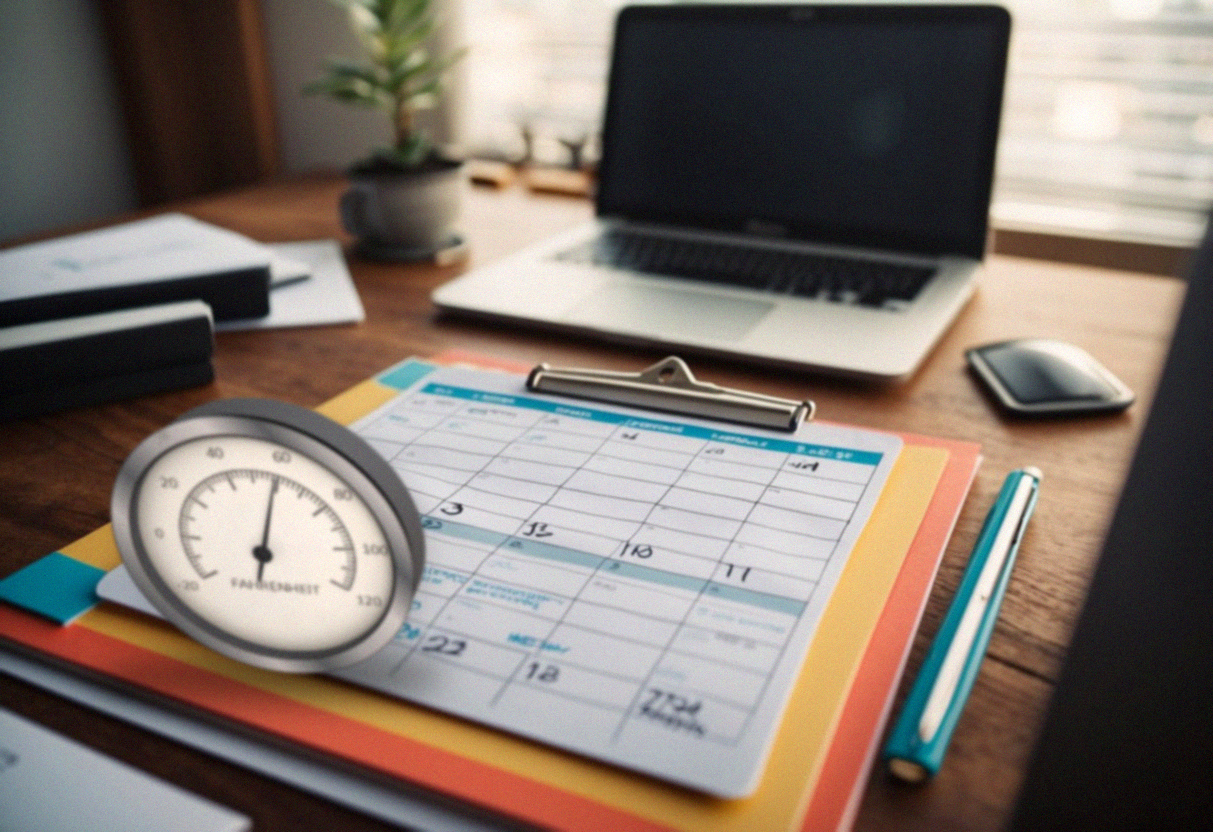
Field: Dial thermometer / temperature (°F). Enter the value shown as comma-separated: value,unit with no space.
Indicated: 60,°F
